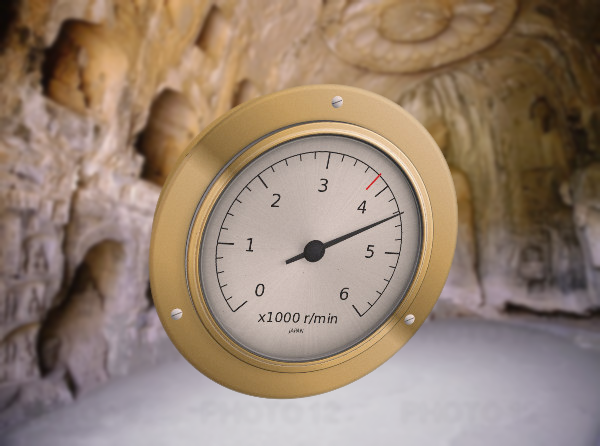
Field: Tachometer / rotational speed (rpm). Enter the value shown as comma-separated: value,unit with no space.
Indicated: 4400,rpm
